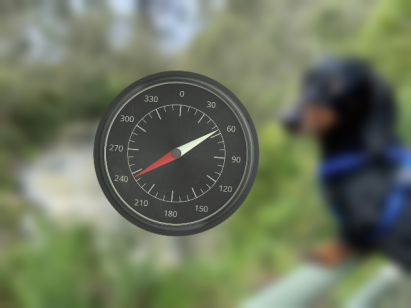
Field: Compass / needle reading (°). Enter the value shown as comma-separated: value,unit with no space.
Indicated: 235,°
